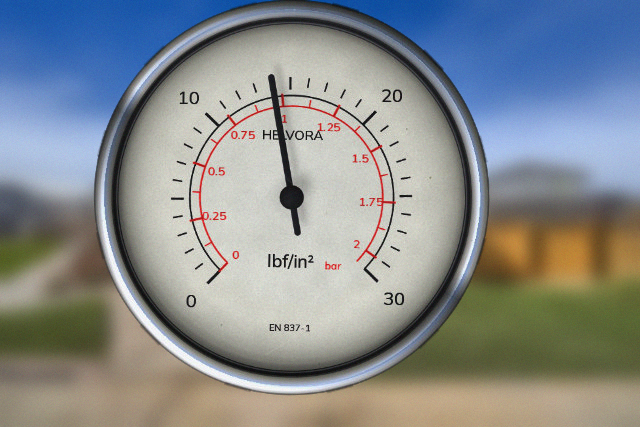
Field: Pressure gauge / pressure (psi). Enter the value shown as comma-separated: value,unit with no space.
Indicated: 14,psi
